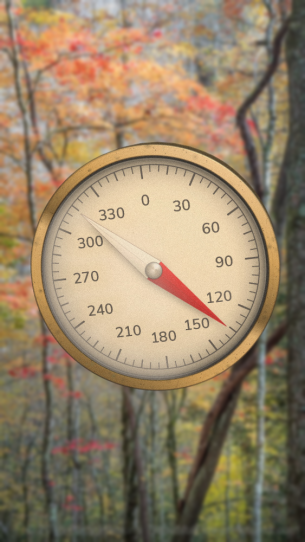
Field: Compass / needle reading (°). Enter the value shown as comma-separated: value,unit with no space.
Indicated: 135,°
